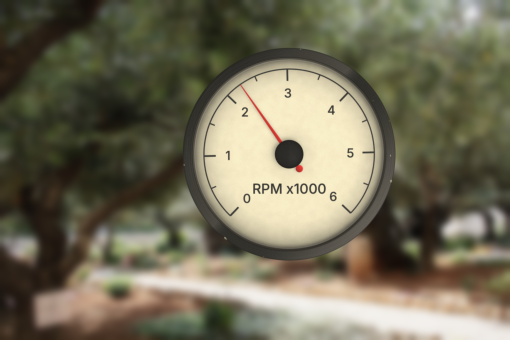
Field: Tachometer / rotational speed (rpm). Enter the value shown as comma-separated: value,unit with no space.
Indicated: 2250,rpm
